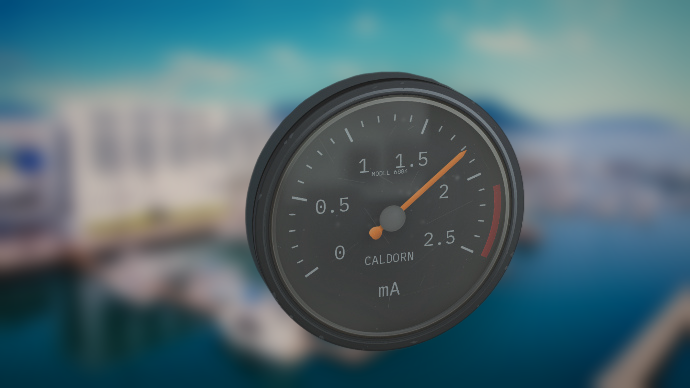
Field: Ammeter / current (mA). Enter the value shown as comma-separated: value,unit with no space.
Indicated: 1.8,mA
